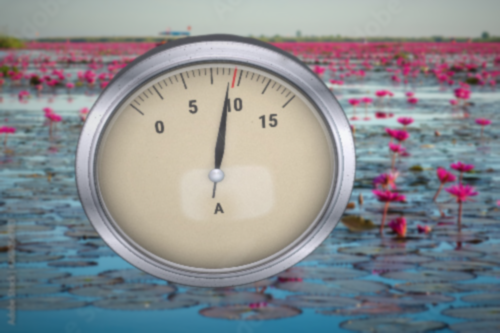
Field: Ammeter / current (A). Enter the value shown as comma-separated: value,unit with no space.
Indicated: 9,A
